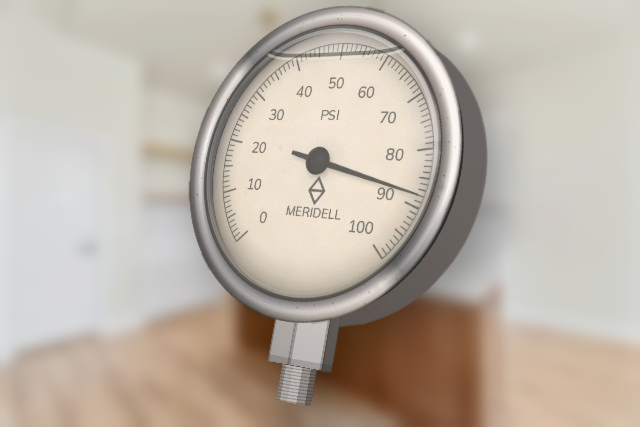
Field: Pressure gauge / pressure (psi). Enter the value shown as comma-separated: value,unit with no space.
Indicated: 88,psi
